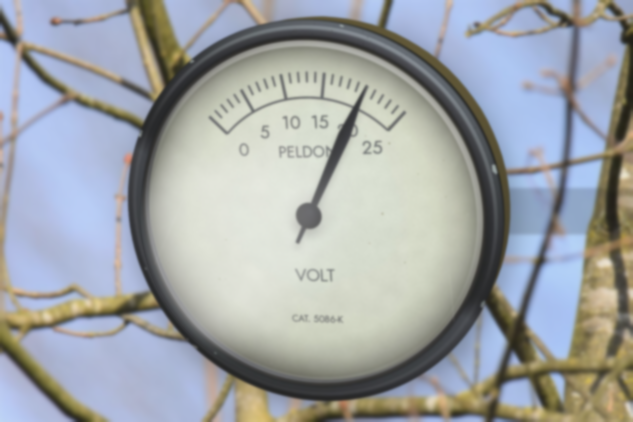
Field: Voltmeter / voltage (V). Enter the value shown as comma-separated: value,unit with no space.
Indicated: 20,V
